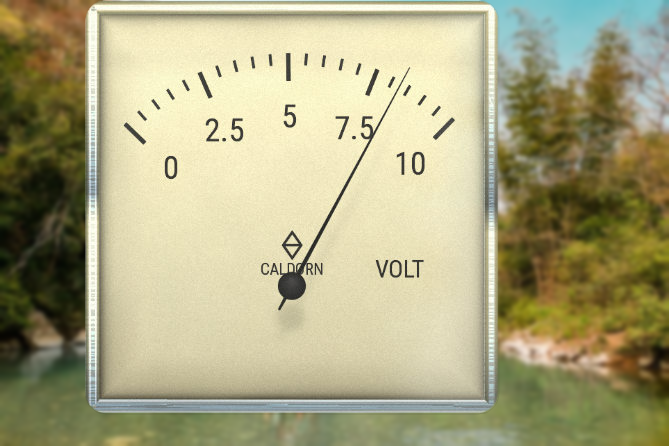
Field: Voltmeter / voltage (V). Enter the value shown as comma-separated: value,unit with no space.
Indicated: 8.25,V
